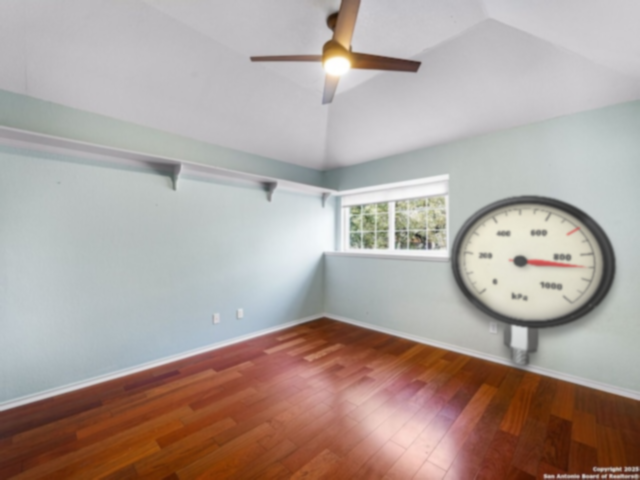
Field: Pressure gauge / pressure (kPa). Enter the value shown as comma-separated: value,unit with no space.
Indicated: 850,kPa
